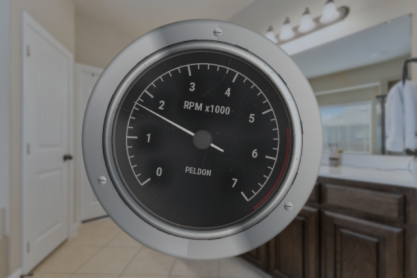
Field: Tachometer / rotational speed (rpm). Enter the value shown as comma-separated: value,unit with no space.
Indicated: 1700,rpm
